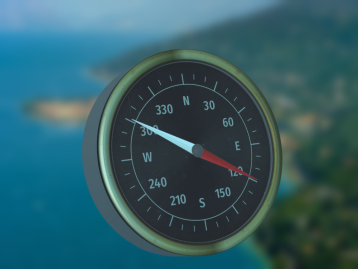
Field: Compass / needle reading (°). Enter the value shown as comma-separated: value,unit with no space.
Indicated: 120,°
